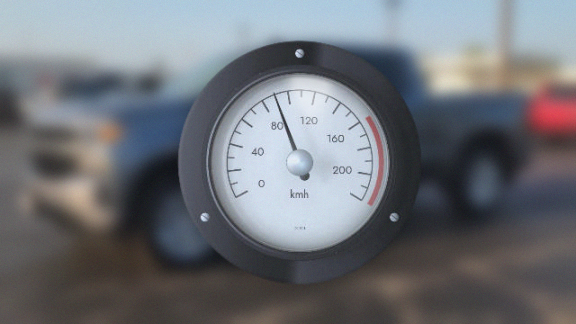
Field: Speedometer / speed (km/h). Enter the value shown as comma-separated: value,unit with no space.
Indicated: 90,km/h
